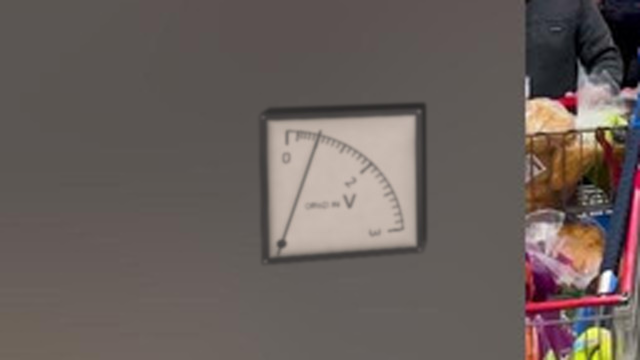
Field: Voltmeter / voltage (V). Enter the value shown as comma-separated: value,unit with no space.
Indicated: 1,V
